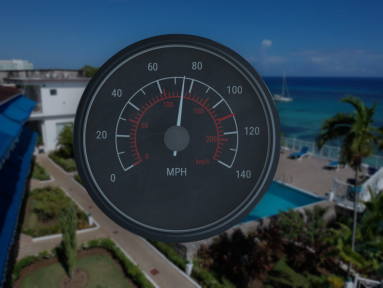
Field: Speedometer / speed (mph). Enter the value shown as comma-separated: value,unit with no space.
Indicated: 75,mph
